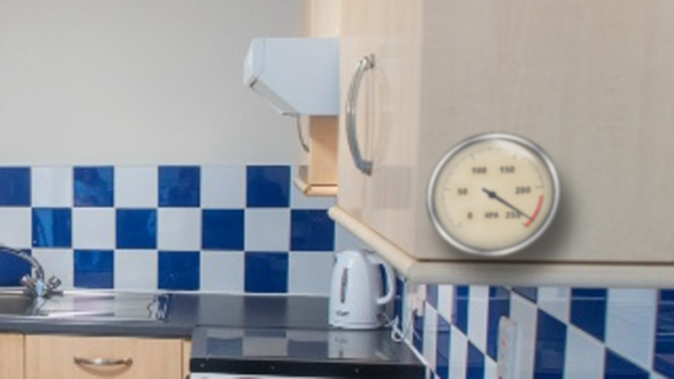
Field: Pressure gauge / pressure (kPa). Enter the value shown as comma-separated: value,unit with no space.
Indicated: 240,kPa
